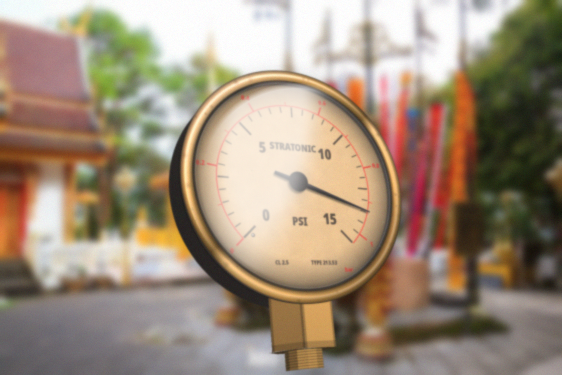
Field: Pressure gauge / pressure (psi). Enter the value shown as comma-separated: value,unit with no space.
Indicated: 13.5,psi
